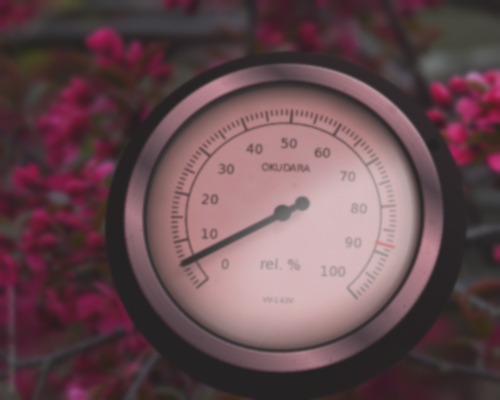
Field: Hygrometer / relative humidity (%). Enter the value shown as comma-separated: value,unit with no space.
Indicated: 5,%
